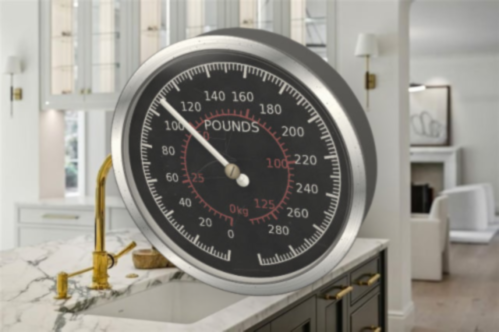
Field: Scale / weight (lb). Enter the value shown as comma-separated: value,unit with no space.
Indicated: 110,lb
